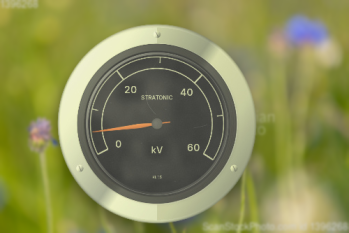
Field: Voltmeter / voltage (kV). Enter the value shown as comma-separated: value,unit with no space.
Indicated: 5,kV
